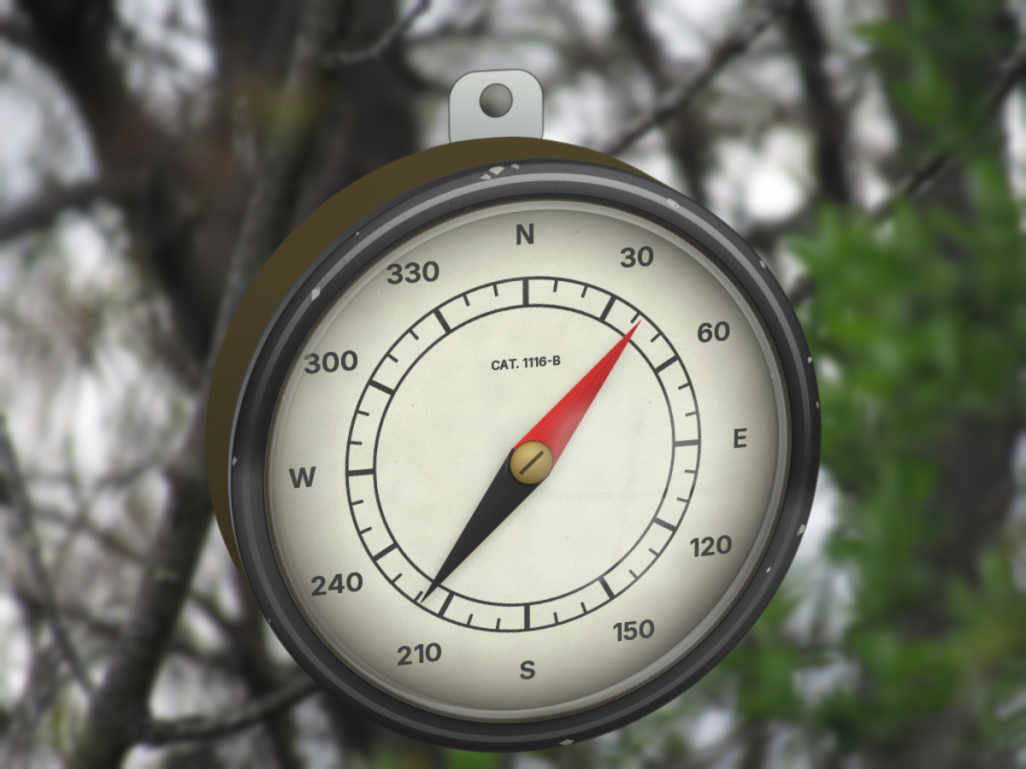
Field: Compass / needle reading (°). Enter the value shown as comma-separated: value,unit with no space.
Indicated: 40,°
